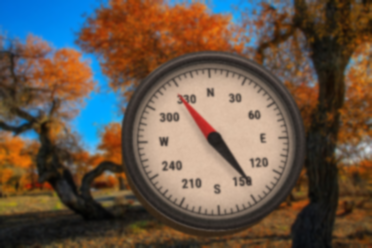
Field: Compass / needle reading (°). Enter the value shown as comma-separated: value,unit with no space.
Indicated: 325,°
